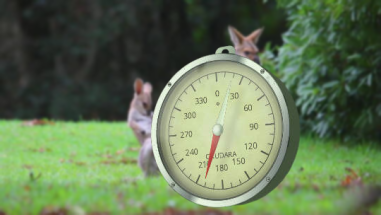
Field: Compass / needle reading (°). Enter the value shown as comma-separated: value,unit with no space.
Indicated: 200,°
